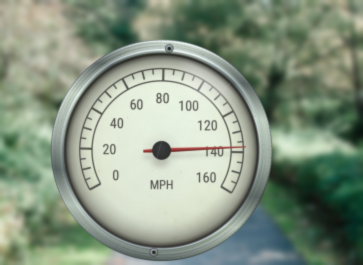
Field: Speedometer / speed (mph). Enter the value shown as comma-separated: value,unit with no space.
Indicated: 137.5,mph
